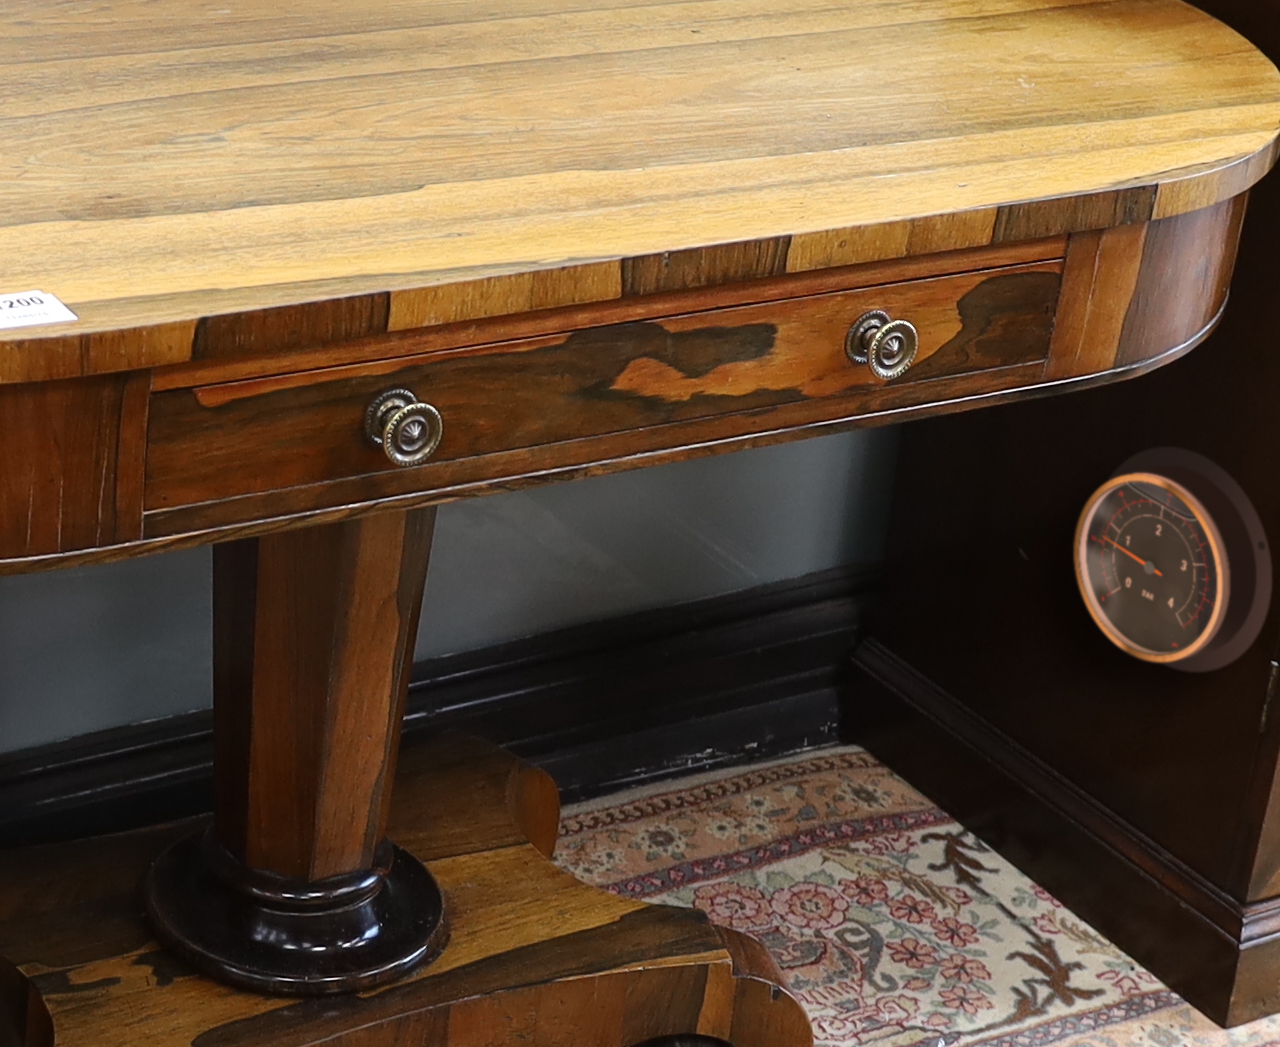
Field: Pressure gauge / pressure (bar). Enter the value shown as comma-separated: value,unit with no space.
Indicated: 0.8,bar
